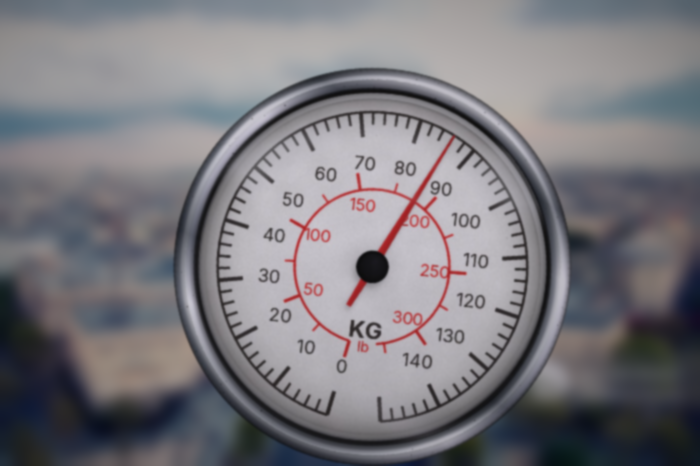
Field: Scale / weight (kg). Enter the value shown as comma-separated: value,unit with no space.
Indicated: 86,kg
